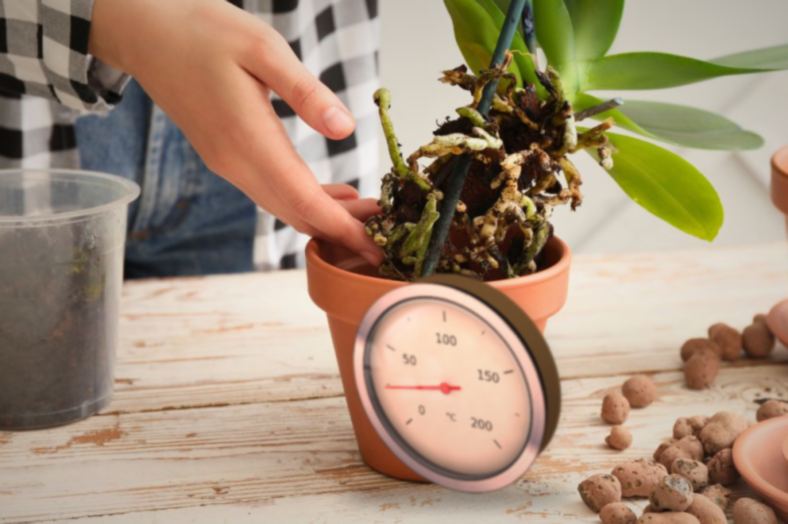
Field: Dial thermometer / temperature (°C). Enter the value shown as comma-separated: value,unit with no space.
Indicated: 25,°C
